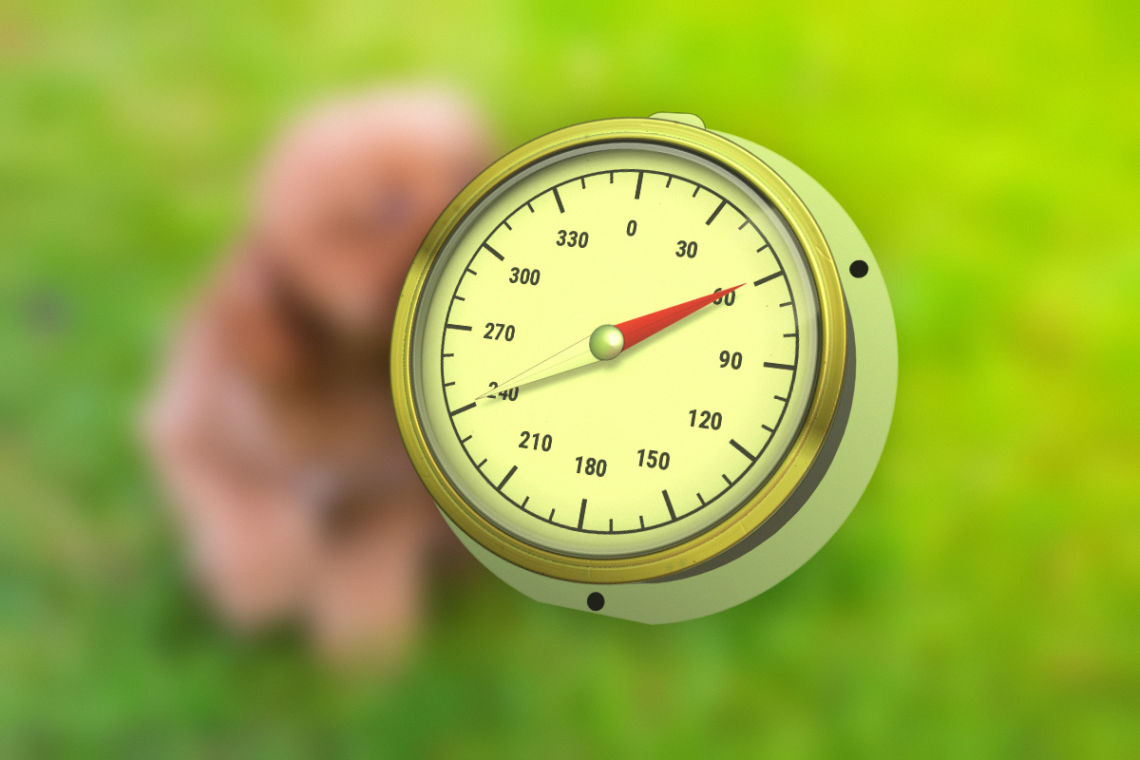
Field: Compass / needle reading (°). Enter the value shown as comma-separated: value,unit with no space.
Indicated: 60,°
